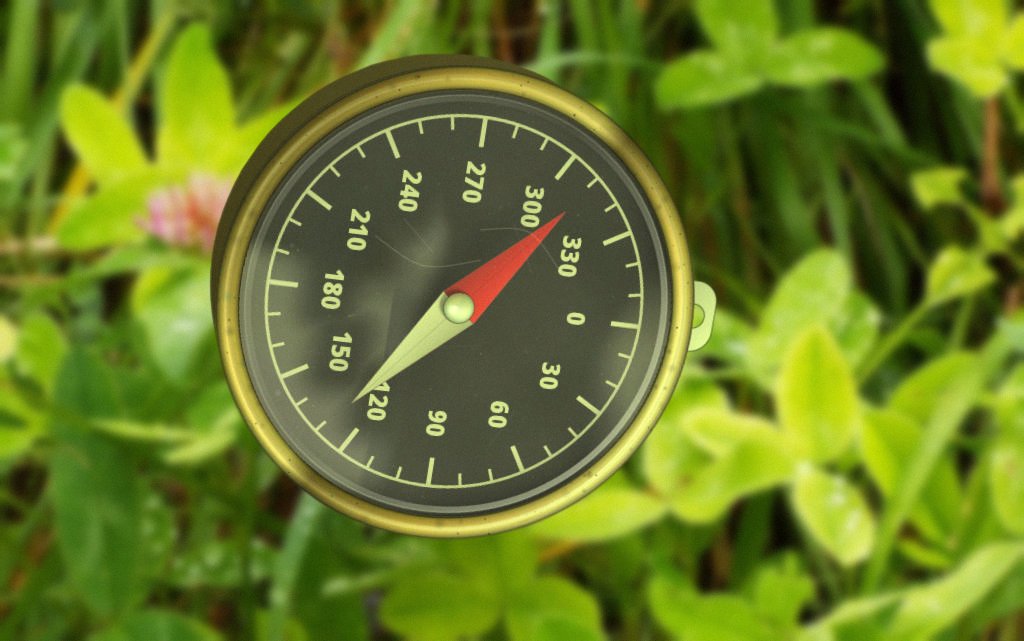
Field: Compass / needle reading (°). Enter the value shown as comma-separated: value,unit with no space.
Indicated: 310,°
